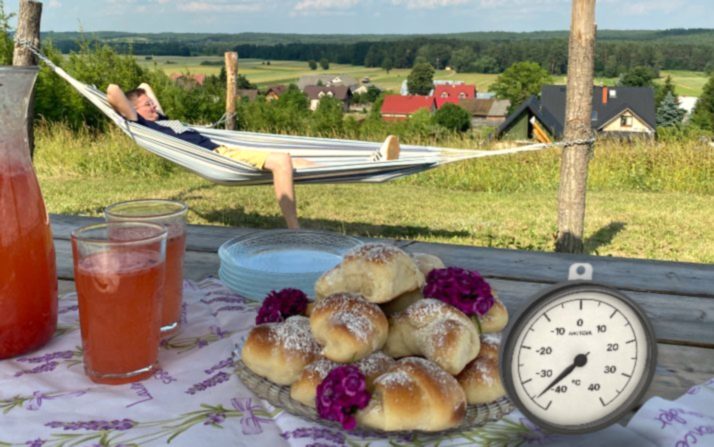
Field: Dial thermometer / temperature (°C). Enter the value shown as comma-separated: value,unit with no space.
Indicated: -35,°C
